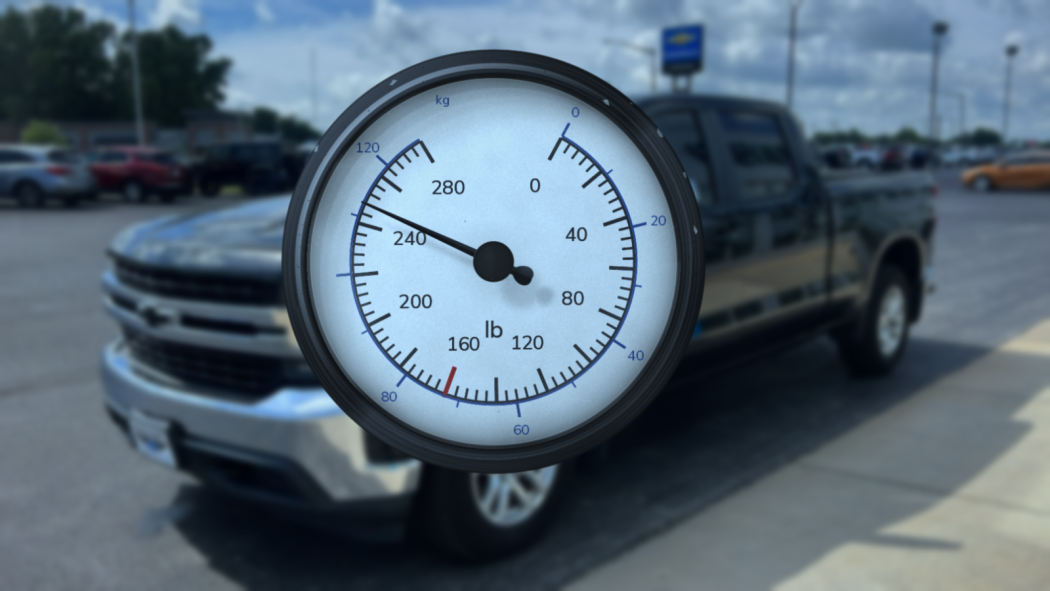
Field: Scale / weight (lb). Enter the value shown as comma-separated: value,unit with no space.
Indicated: 248,lb
